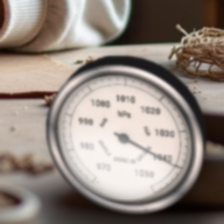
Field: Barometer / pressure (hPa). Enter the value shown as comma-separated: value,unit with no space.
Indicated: 1040,hPa
